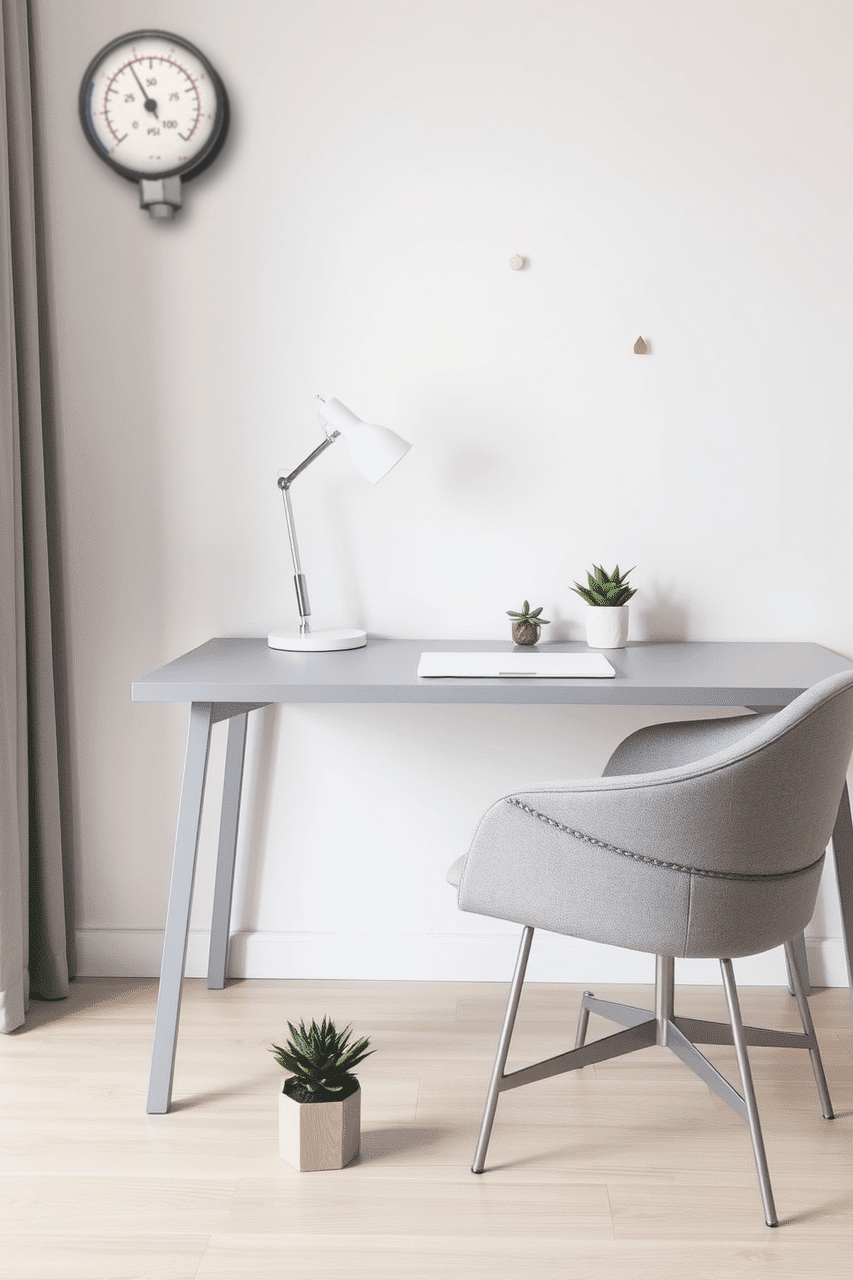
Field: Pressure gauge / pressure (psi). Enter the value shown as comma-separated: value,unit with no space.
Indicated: 40,psi
